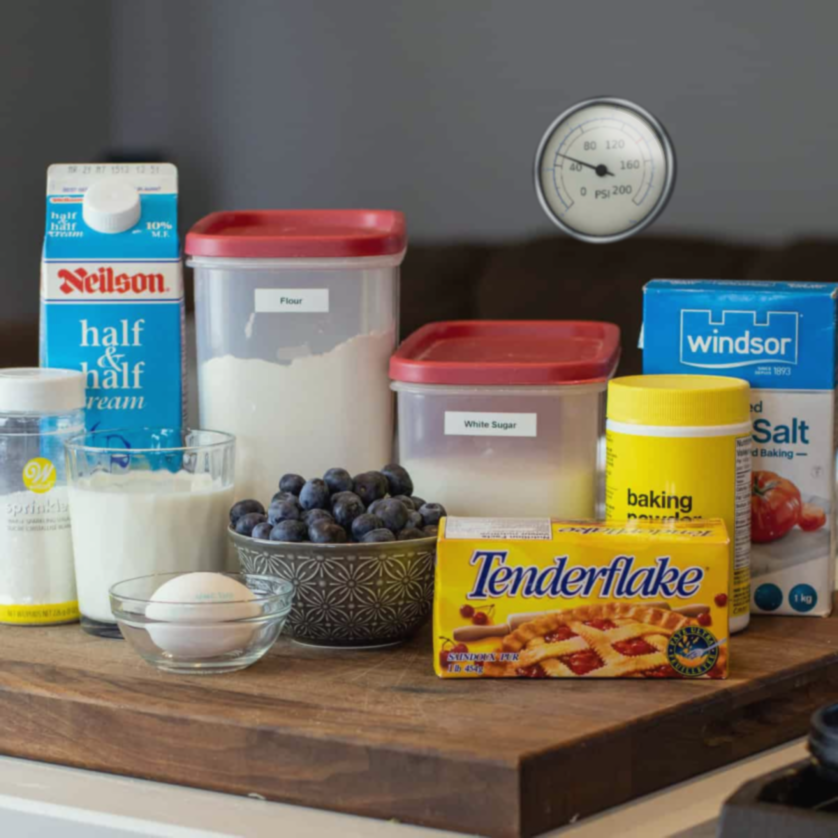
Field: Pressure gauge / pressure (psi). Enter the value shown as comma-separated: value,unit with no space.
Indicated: 50,psi
